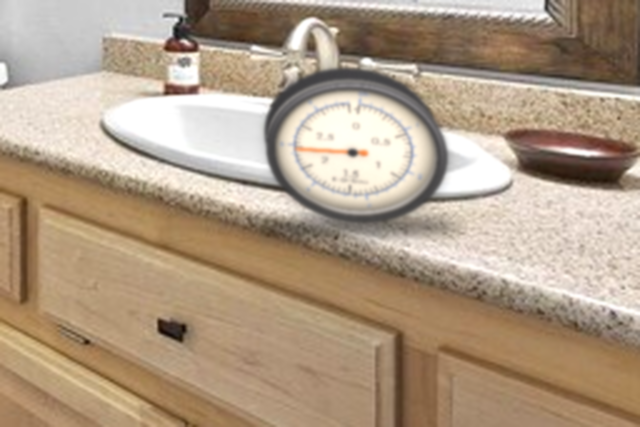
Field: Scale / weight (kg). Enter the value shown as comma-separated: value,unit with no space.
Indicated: 2.25,kg
